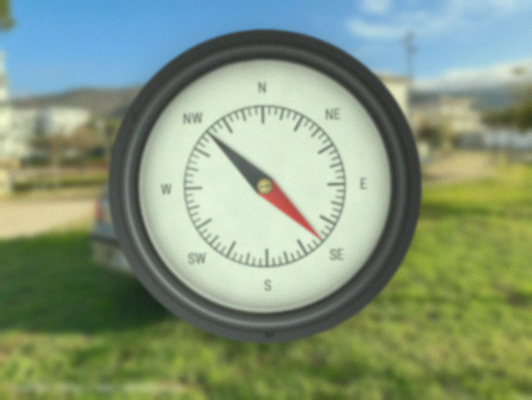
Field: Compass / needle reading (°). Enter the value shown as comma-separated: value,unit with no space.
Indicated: 135,°
